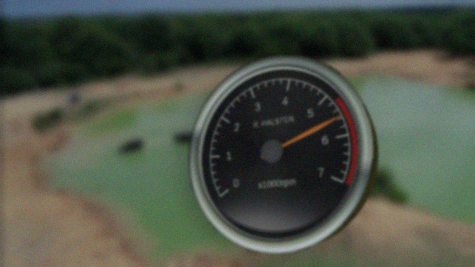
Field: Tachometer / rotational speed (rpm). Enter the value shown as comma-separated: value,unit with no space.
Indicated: 5600,rpm
